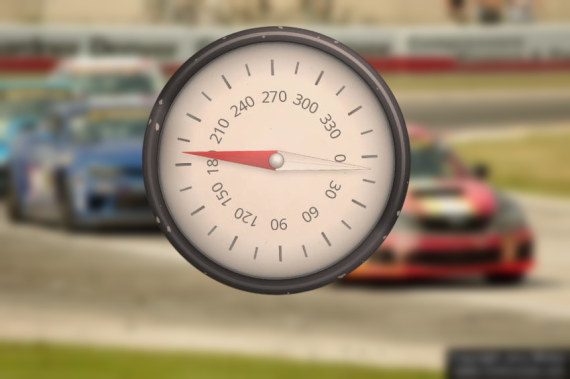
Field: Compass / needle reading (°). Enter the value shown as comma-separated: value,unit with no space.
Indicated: 187.5,°
